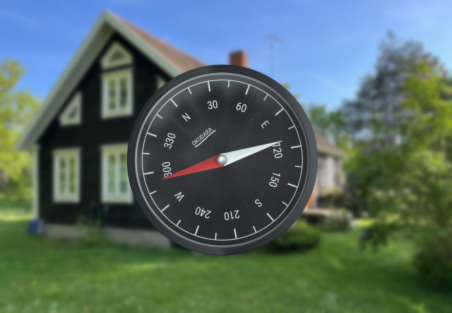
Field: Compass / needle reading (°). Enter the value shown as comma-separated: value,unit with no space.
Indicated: 292.5,°
